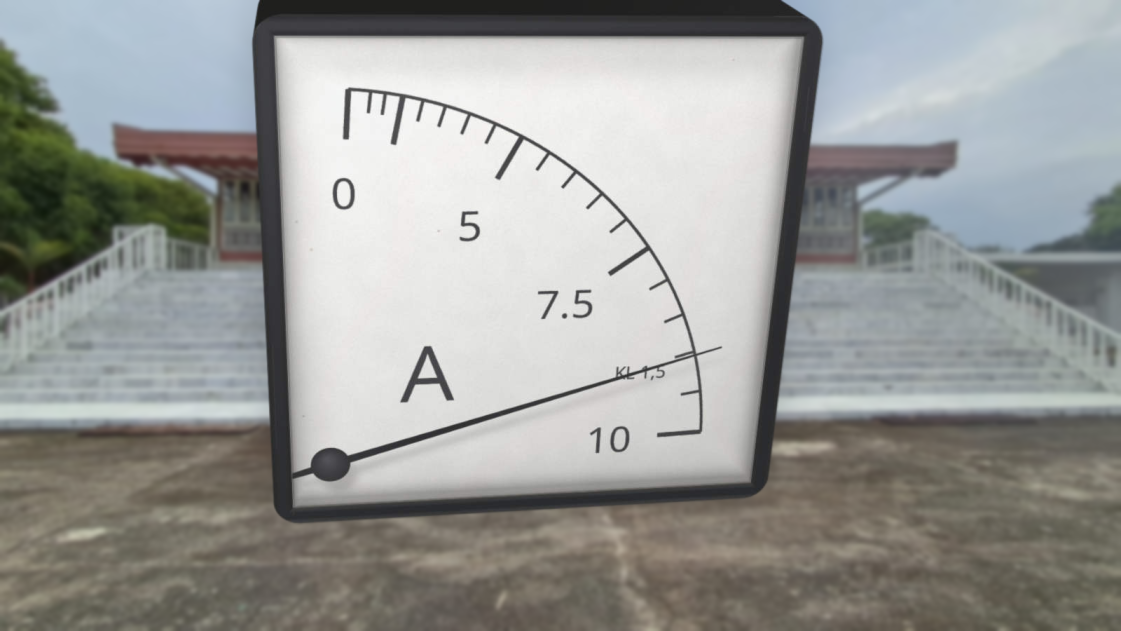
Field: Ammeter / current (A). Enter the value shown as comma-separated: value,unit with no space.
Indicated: 9,A
